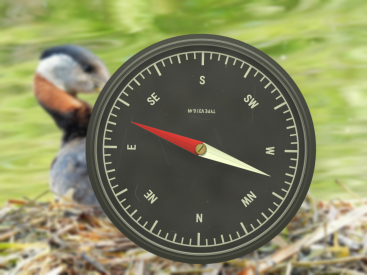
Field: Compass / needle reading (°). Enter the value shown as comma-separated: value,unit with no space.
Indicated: 110,°
